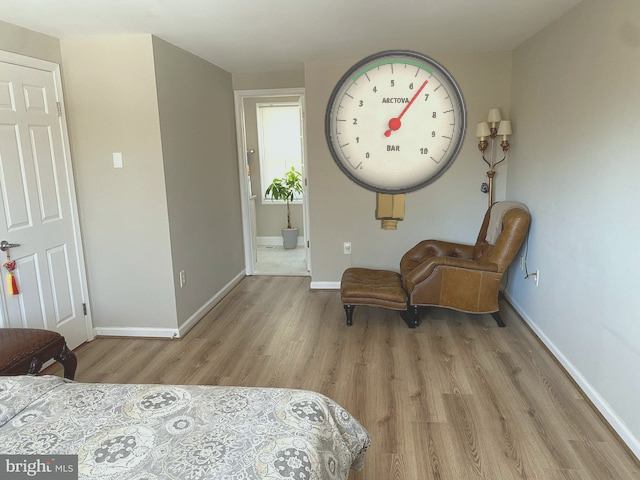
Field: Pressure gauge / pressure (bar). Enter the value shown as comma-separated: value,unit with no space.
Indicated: 6.5,bar
